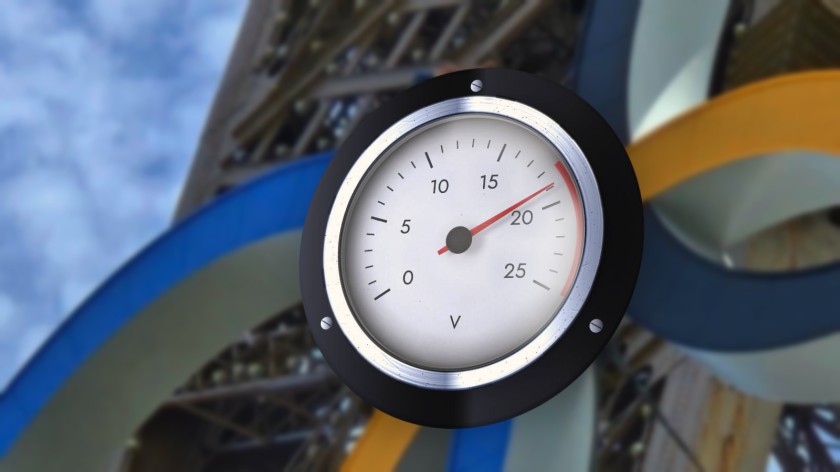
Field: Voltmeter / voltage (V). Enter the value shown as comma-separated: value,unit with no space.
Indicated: 19,V
